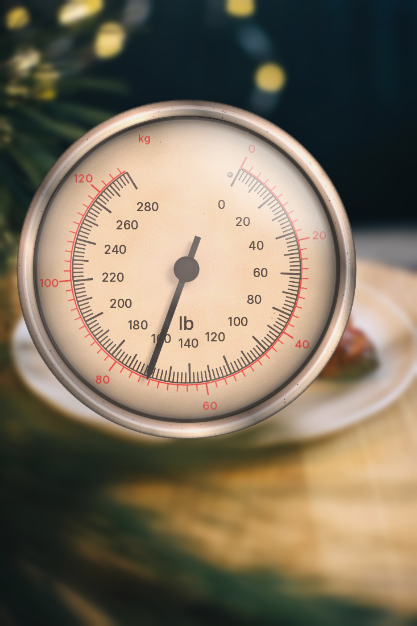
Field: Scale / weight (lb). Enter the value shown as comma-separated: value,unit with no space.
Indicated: 160,lb
